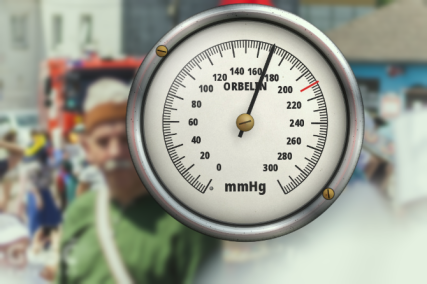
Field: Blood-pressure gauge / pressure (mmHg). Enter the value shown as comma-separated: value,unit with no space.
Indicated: 170,mmHg
